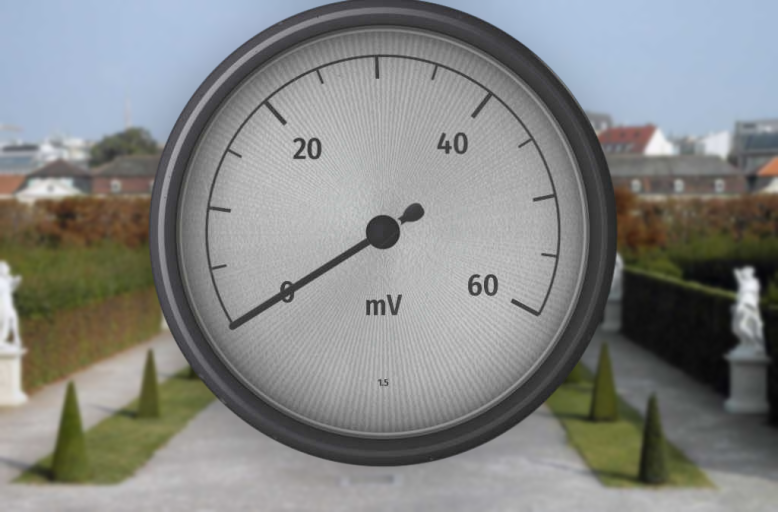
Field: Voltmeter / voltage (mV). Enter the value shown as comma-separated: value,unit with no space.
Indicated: 0,mV
